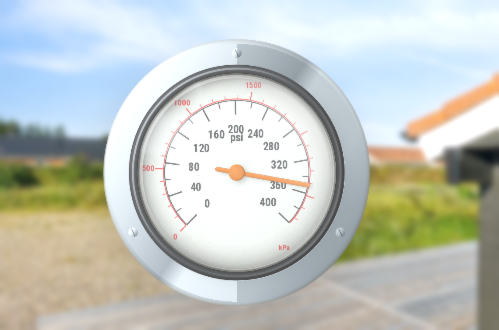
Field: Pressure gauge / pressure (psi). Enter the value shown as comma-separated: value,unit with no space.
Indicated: 350,psi
